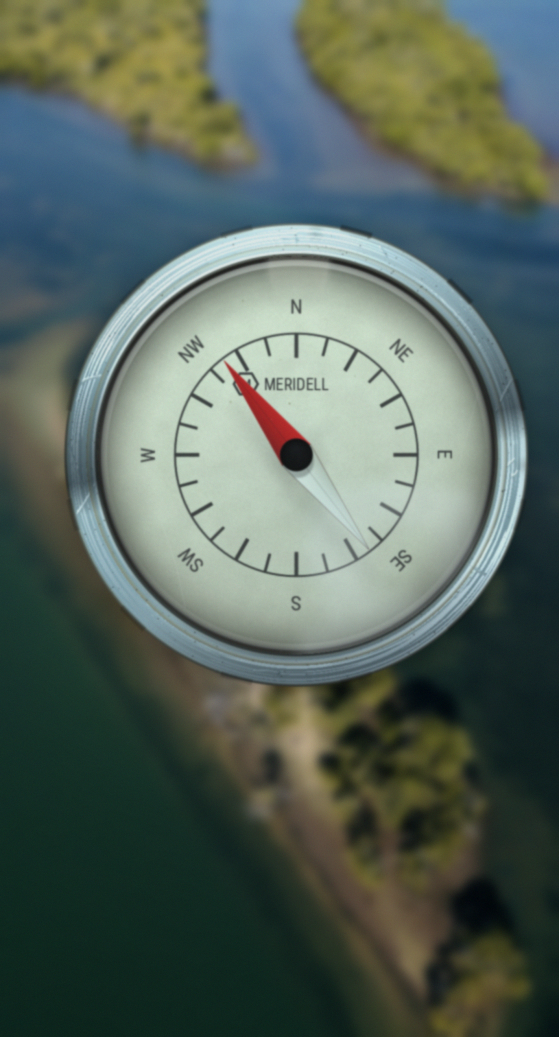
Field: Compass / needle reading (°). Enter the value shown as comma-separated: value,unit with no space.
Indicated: 322.5,°
